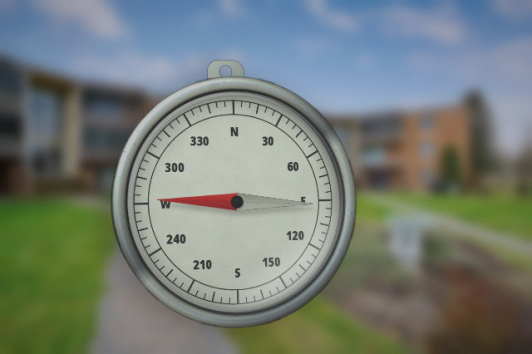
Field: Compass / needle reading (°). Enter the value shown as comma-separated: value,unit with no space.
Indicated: 272.5,°
